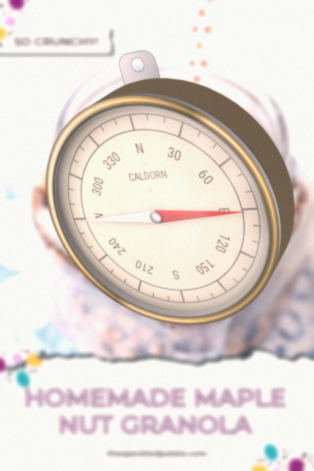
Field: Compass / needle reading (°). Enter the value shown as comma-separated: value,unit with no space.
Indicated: 90,°
